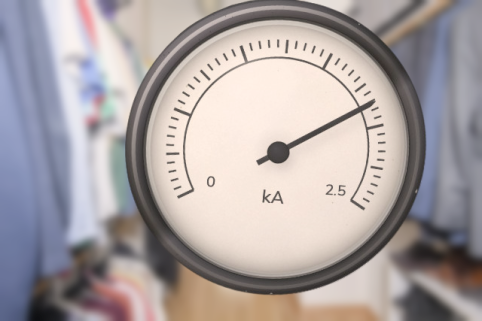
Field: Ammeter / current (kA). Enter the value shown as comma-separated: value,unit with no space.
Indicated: 1.85,kA
